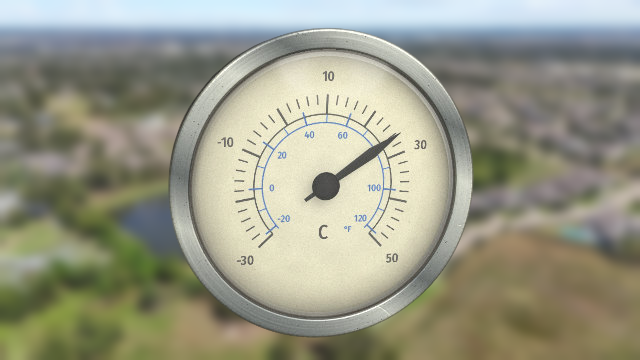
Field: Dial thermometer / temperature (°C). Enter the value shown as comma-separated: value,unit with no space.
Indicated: 26,°C
